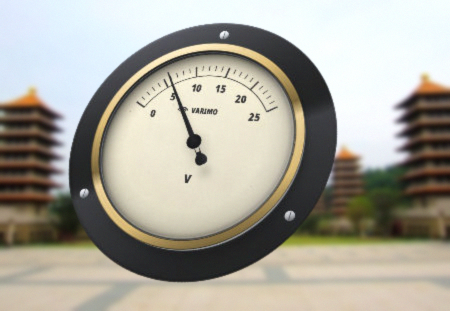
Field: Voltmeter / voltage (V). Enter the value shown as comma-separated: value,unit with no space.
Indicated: 6,V
